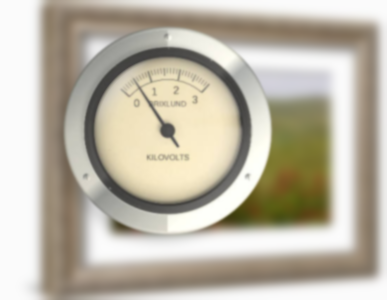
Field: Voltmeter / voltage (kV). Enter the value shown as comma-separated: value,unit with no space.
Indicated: 0.5,kV
